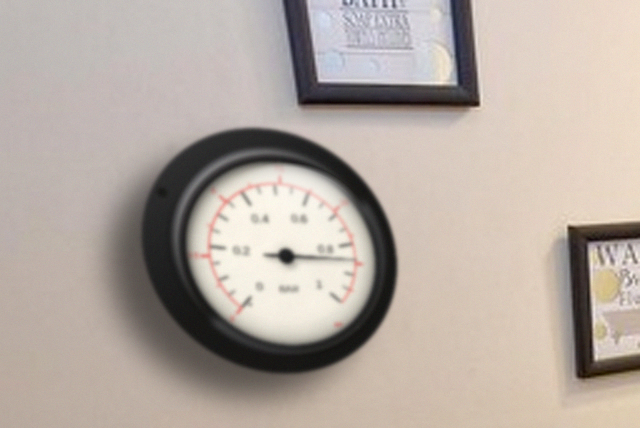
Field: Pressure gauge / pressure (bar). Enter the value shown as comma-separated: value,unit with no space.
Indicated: 0.85,bar
